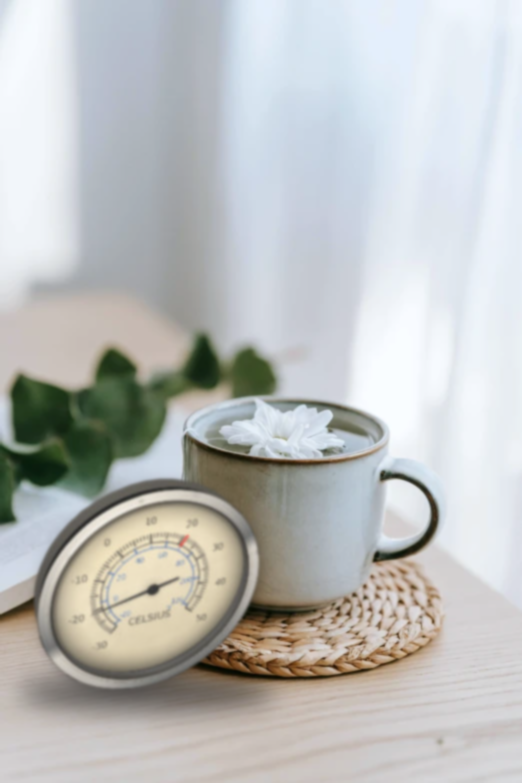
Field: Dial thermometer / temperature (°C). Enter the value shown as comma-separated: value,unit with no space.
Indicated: -20,°C
